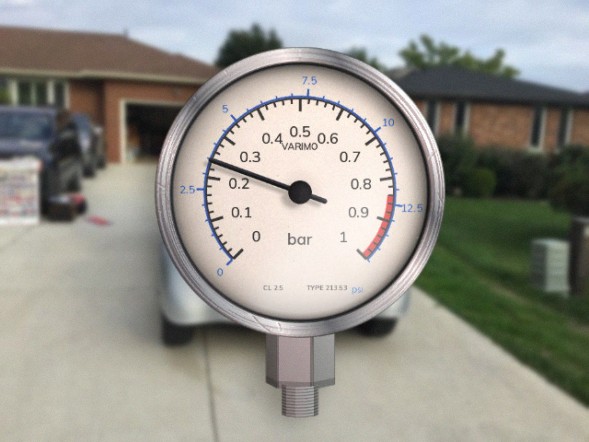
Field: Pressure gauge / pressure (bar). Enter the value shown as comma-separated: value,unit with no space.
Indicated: 0.24,bar
